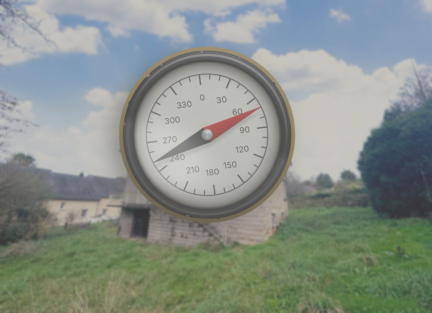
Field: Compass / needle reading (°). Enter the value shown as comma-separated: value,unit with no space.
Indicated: 70,°
